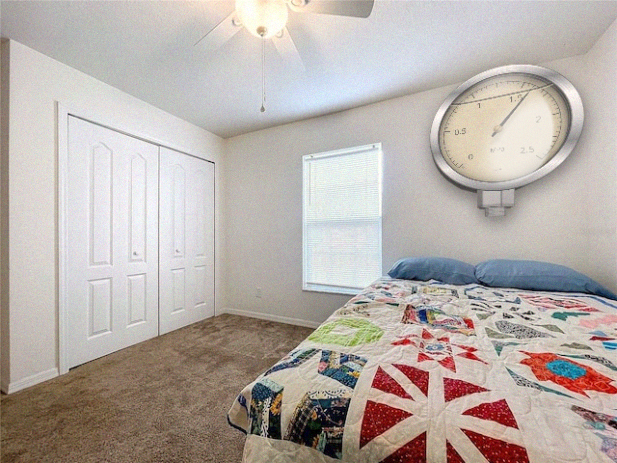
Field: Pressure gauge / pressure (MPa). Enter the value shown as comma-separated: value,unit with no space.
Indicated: 1.6,MPa
